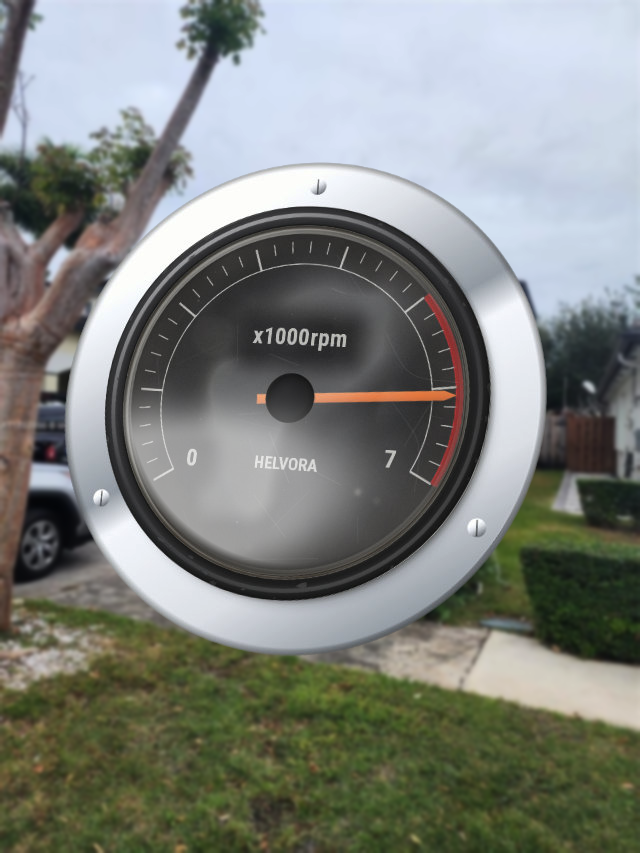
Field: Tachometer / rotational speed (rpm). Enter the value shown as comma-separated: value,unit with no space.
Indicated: 6100,rpm
